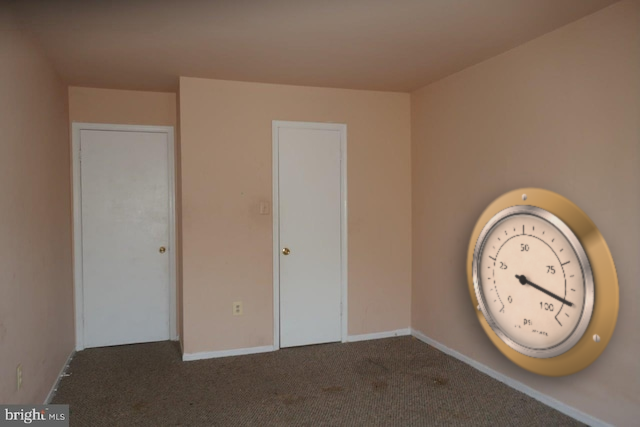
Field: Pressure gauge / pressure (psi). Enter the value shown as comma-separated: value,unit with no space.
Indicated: 90,psi
